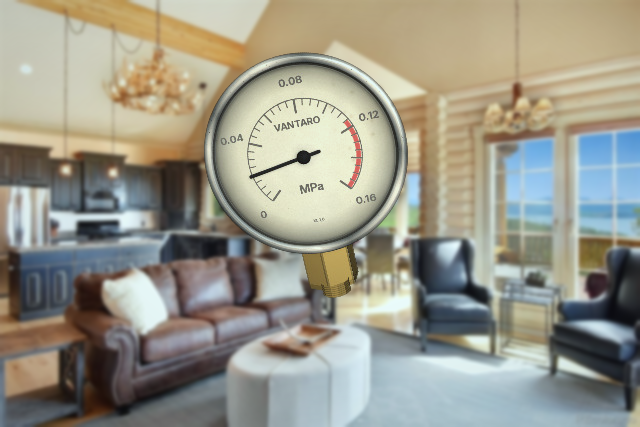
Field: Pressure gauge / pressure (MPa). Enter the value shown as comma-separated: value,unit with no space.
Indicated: 0.02,MPa
